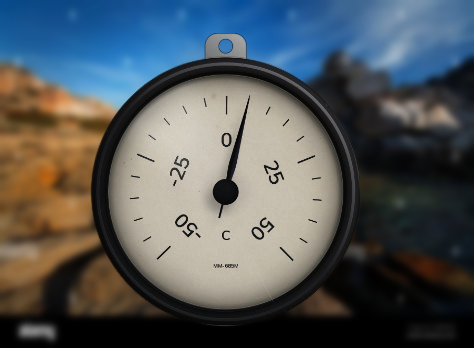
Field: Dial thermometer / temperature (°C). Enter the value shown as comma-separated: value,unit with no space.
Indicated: 5,°C
